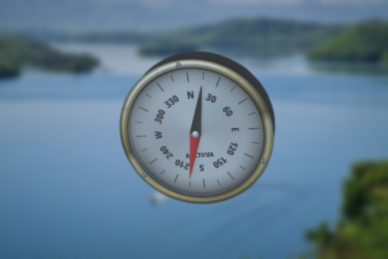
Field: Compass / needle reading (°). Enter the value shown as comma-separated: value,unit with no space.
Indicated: 195,°
